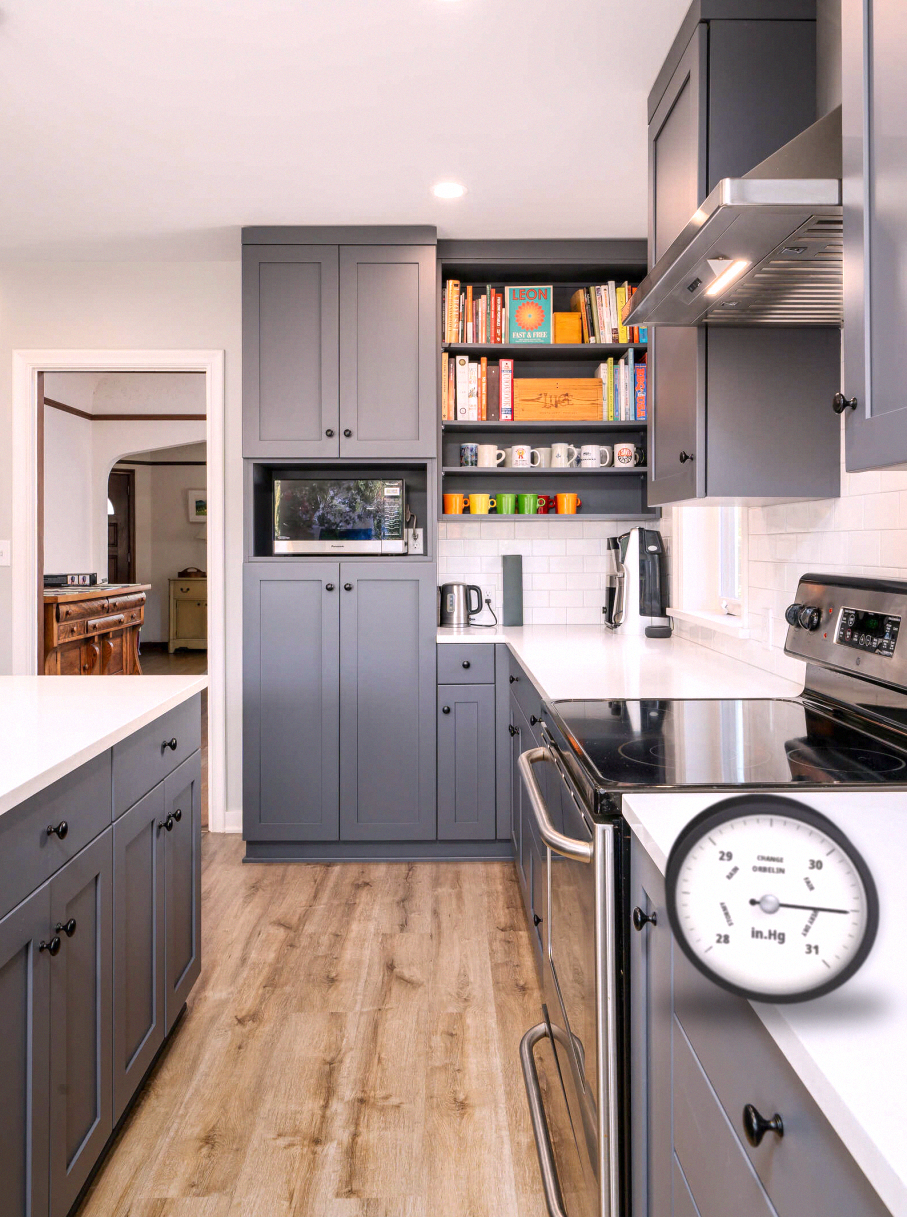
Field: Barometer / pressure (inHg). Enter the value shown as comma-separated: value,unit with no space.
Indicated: 30.5,inHg
